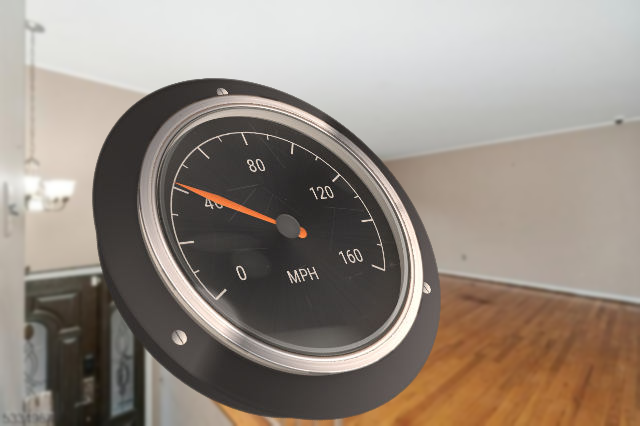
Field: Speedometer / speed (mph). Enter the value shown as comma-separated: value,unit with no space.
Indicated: 40,mph
